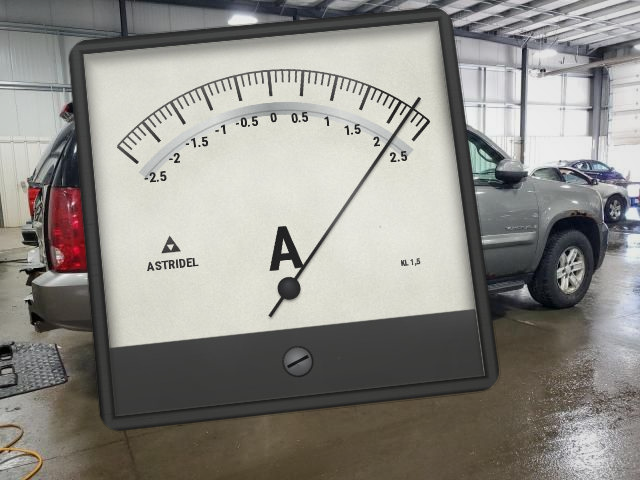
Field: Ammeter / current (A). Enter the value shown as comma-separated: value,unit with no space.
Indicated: 2.2,A
